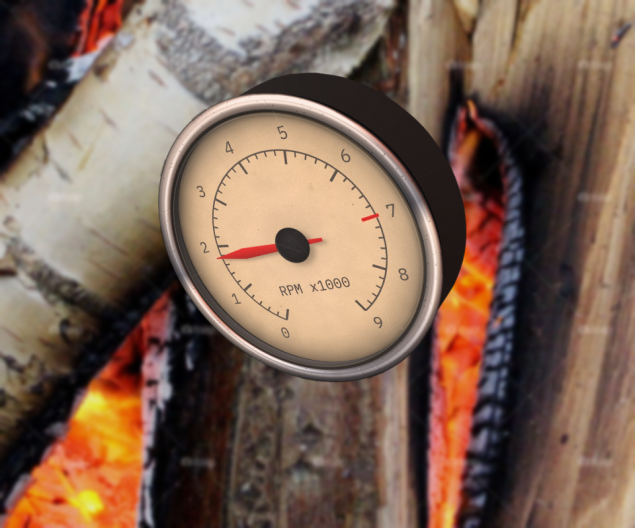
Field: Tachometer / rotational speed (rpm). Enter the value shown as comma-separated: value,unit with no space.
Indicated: 1800,rpm
